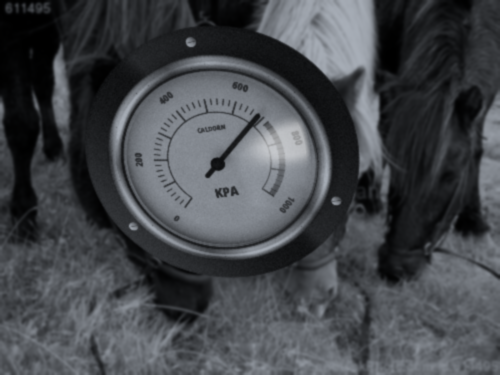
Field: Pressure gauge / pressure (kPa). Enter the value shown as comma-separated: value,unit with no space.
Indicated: 680,kPa
